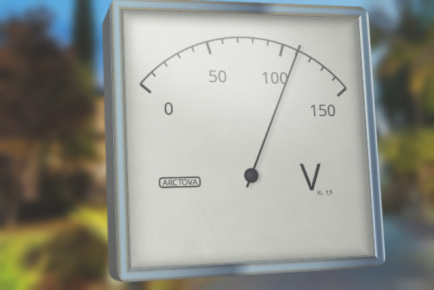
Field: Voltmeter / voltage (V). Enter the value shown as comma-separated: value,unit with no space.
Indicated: 110,V
